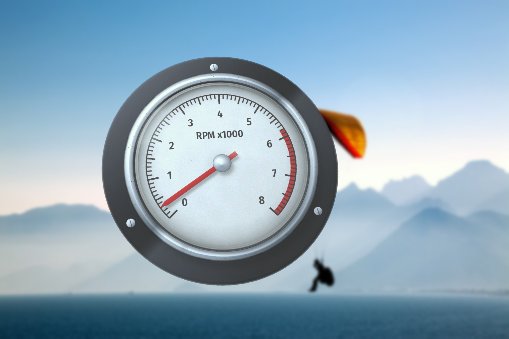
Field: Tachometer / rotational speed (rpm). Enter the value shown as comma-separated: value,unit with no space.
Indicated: 300,rpm
